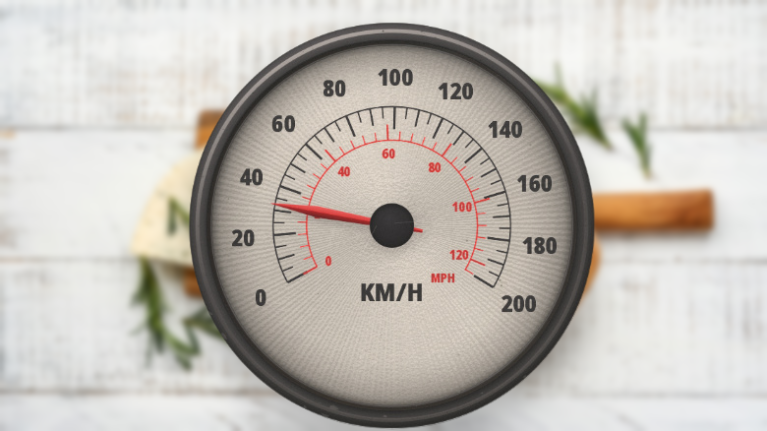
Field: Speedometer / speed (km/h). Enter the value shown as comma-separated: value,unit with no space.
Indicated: 32.5,km/h
